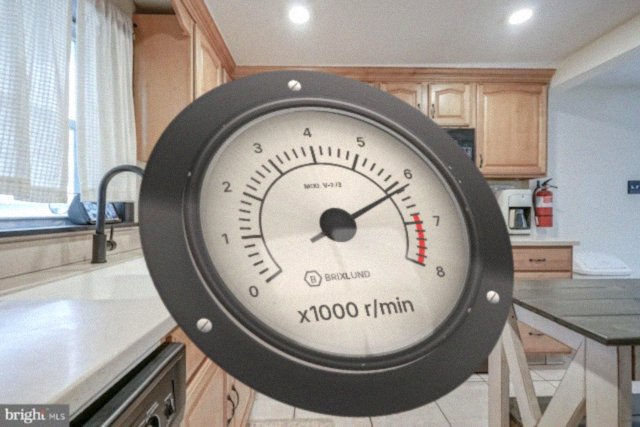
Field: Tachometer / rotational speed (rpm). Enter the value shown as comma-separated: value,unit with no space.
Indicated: 6200,rpm
